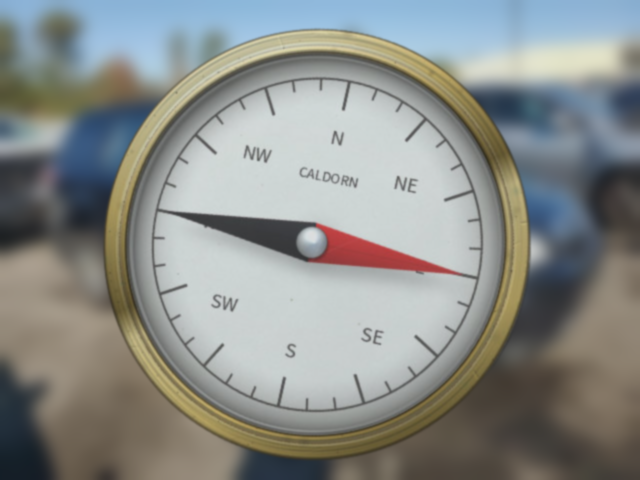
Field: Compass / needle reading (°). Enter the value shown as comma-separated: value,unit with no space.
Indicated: 90,°
